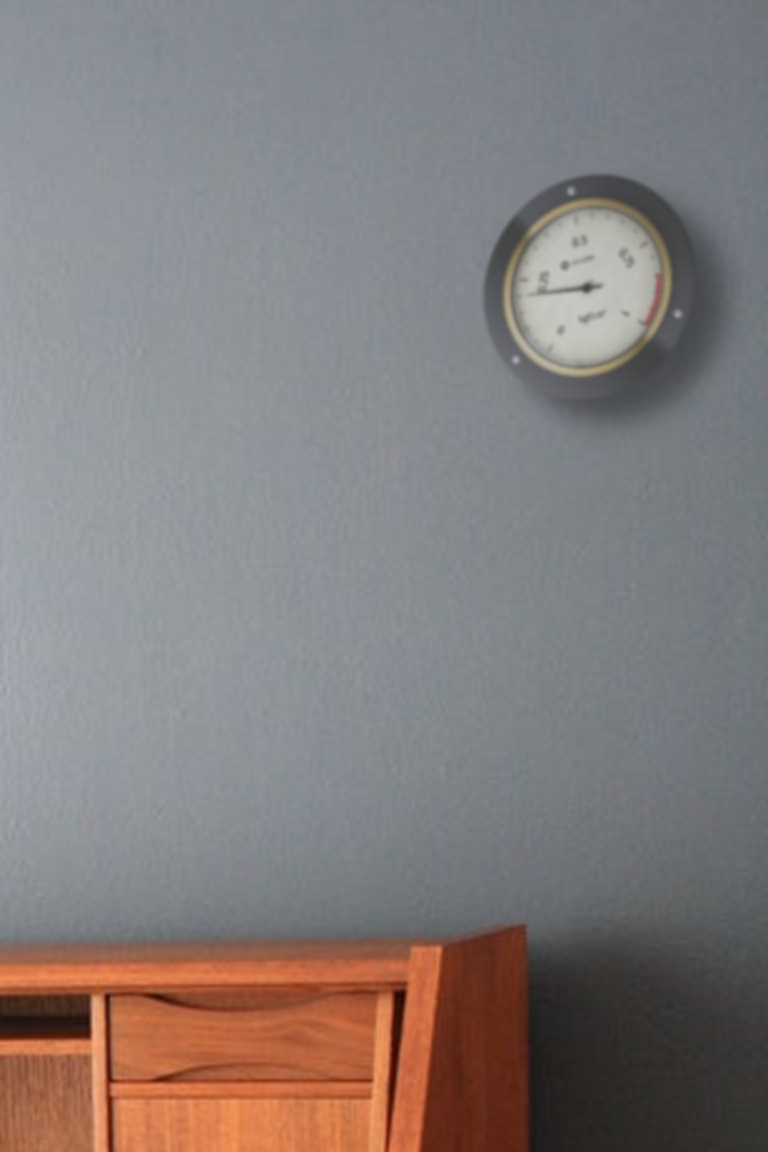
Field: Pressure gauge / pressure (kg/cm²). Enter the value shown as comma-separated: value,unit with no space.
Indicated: 0.2,kg/cm²
